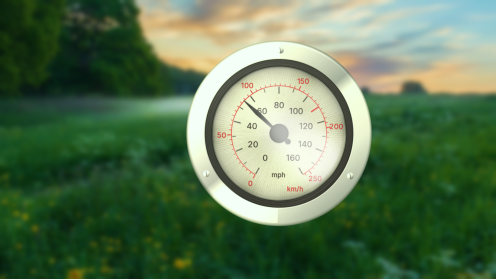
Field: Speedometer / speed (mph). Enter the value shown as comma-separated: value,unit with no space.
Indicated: 55,mph
